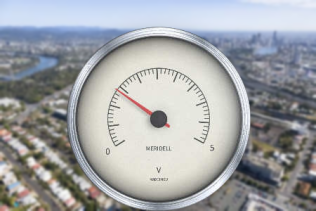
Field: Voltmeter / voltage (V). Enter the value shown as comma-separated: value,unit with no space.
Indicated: 1.4,V
